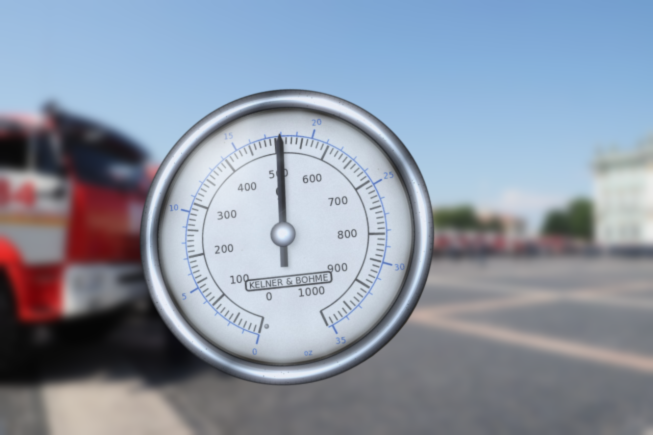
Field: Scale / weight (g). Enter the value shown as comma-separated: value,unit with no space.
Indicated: 510,g
